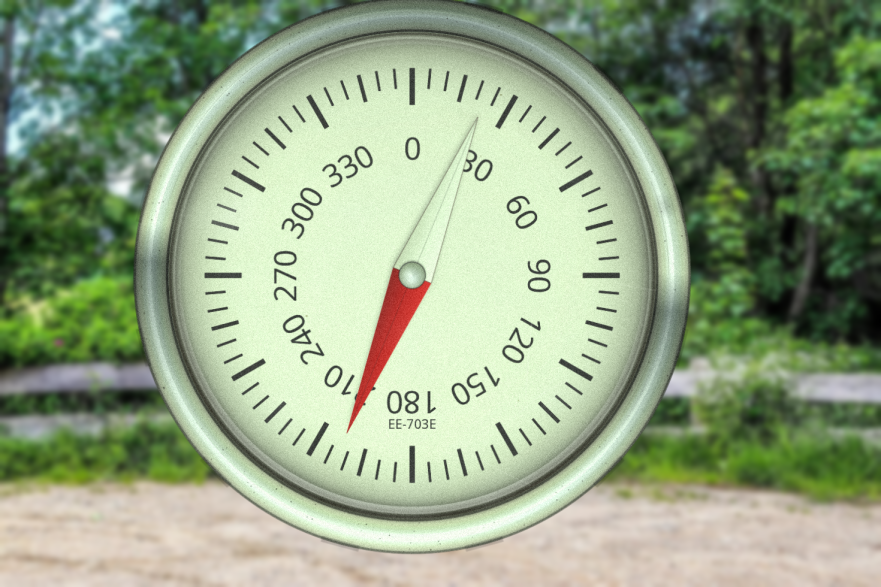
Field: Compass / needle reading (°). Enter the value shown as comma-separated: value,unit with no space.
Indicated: 202.5,°
